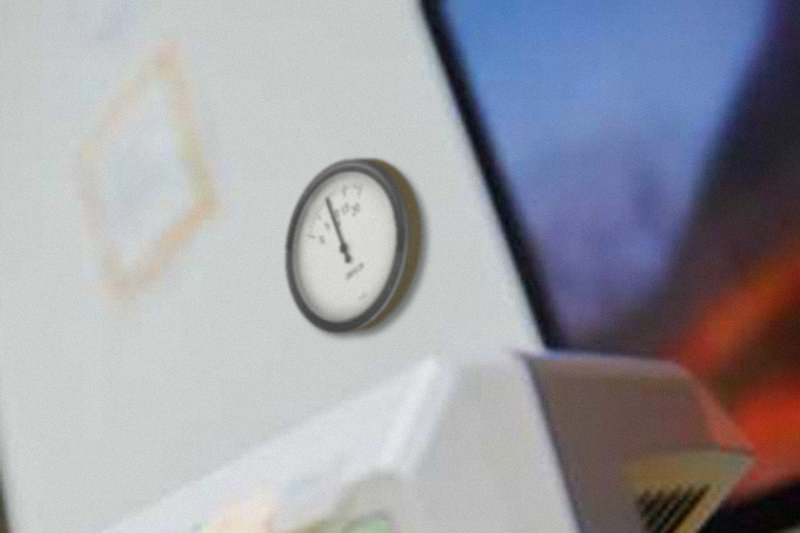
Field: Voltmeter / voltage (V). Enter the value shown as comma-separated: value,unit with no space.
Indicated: 10,V
